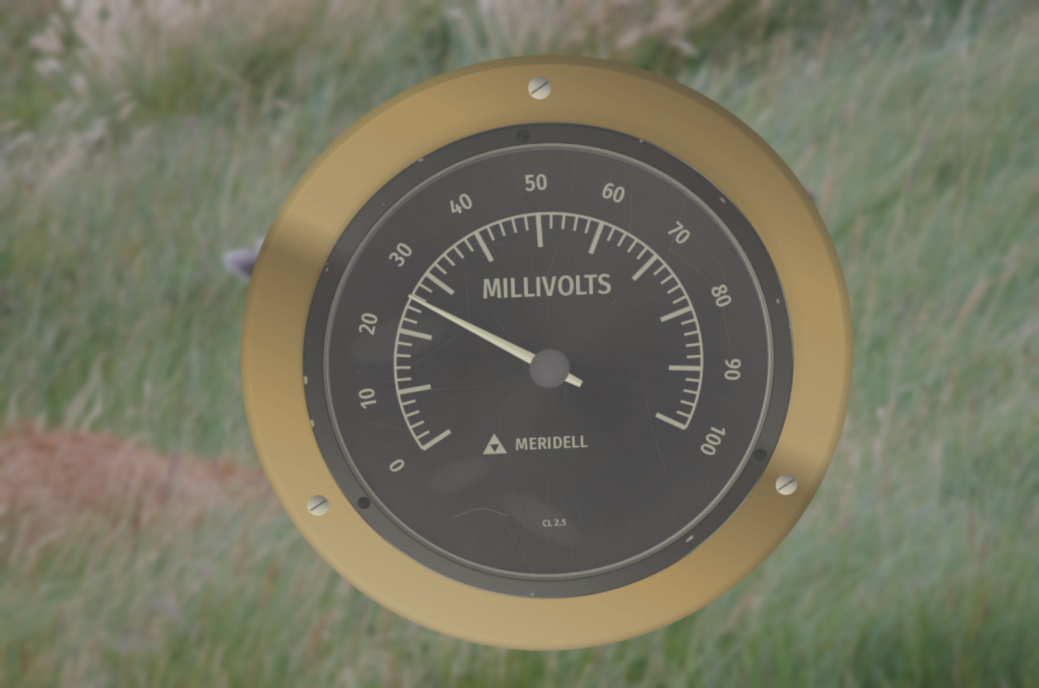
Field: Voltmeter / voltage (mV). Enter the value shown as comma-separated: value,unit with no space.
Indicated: 26,mV
